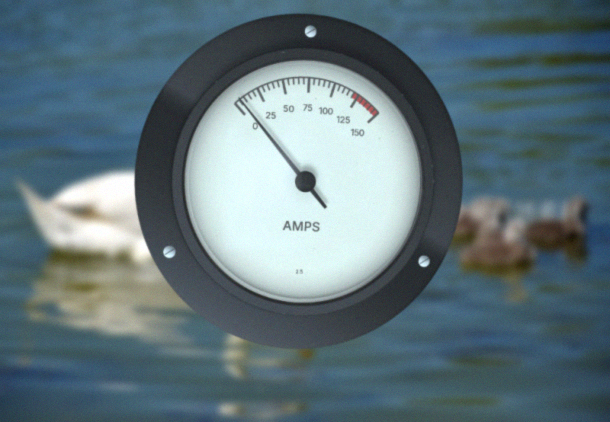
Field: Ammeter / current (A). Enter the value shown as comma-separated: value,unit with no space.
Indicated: 5,A
